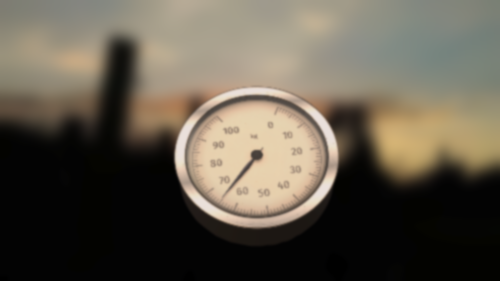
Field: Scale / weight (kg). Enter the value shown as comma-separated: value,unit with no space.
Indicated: 65,kg
